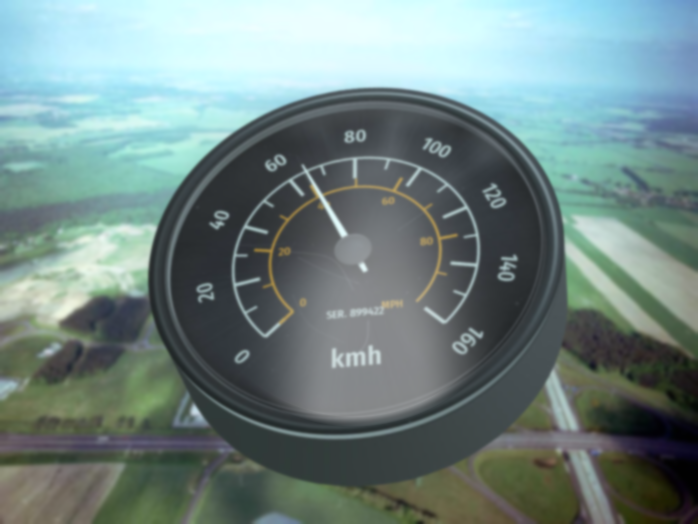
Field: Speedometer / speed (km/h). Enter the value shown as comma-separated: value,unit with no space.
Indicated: 65,km/h
